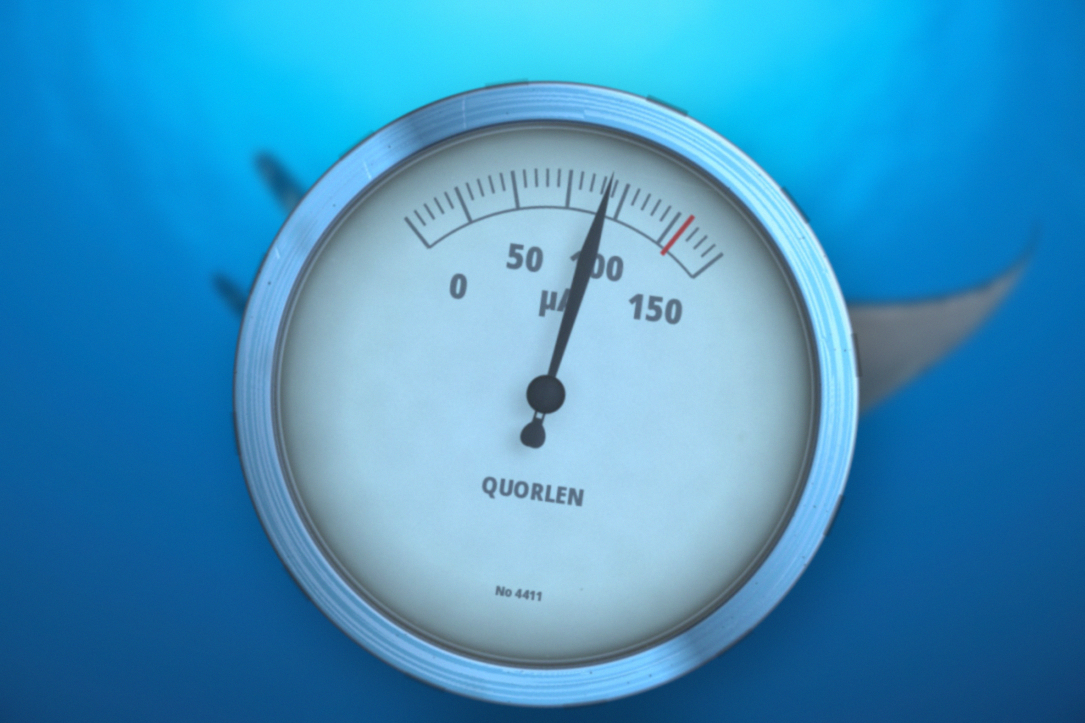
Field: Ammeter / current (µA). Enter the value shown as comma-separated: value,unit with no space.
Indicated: 92.5,µA
